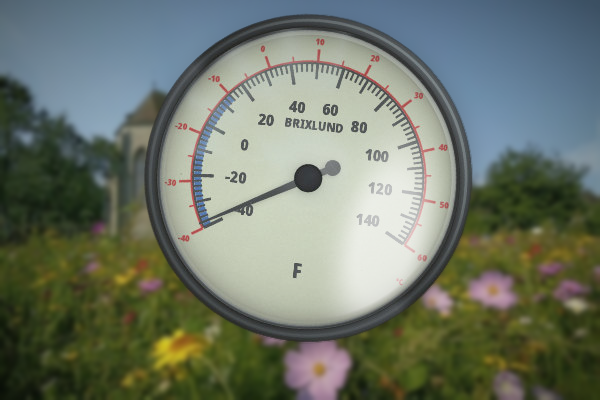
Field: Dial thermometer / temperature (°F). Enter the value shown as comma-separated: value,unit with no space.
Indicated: -38,°F
